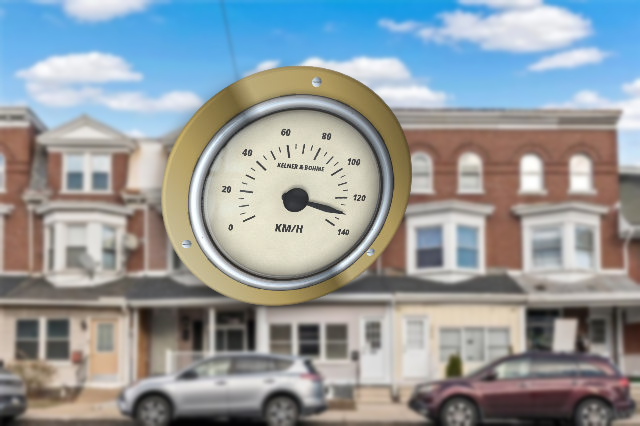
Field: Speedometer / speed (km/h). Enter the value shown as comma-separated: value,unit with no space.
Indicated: 130,km/h
